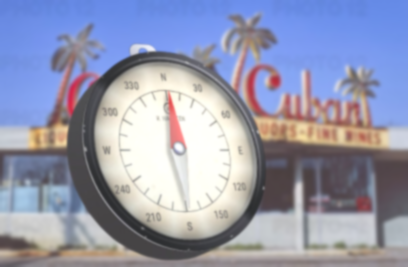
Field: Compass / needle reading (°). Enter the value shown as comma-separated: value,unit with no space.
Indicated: 0,°
